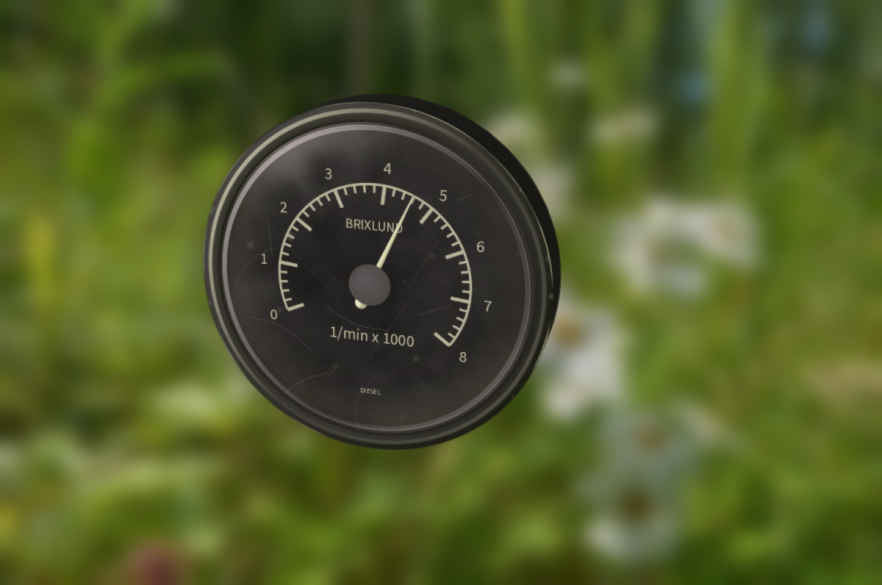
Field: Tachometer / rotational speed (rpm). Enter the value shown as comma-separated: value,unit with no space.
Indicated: 4600,rpm
